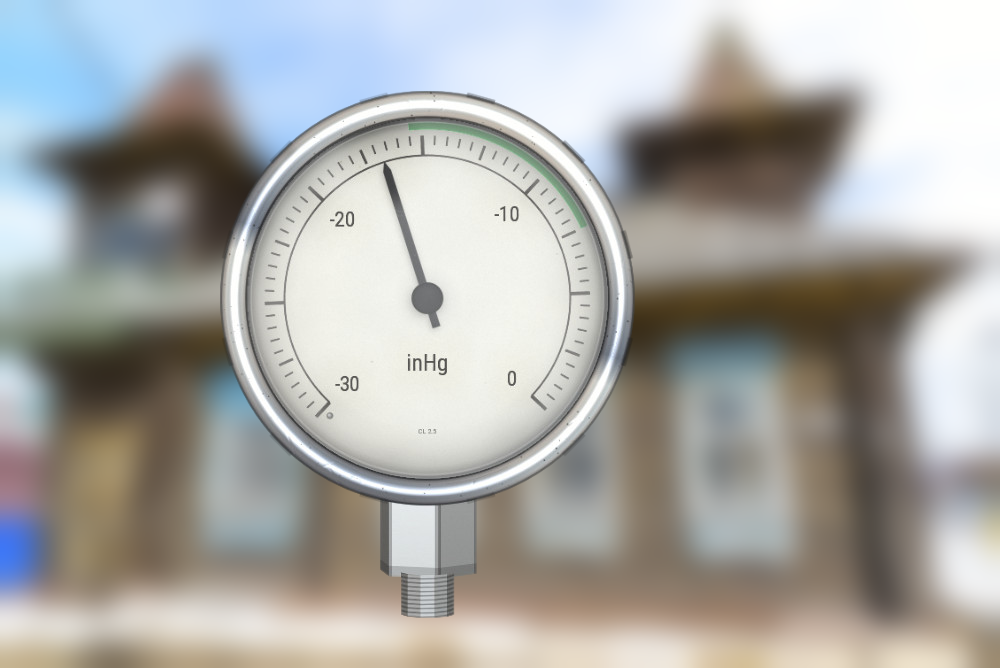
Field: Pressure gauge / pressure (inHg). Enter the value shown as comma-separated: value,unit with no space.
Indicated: -16.75,inHg
